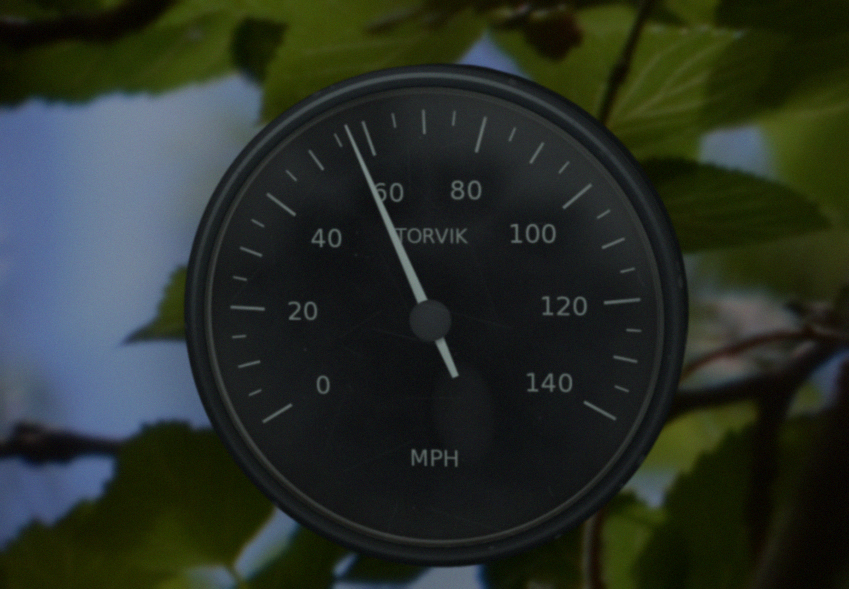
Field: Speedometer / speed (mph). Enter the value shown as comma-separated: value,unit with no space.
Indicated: 57.5,mph
